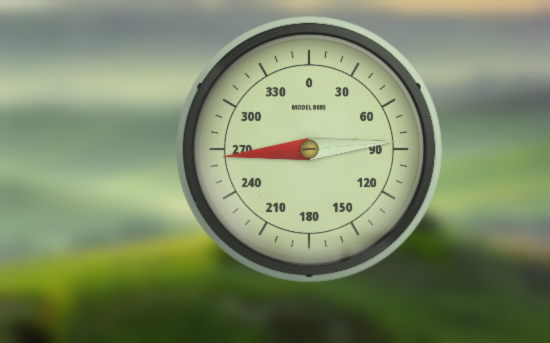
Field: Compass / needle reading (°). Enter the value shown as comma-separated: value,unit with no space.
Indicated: 265,°
